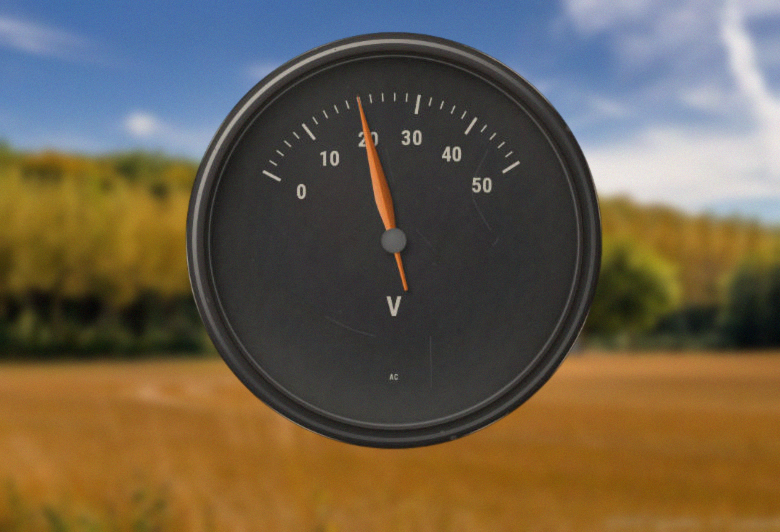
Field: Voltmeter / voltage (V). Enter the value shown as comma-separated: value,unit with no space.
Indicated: 20,V
